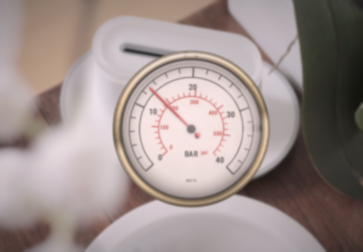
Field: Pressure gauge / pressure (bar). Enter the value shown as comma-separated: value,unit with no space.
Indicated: 13,bar
